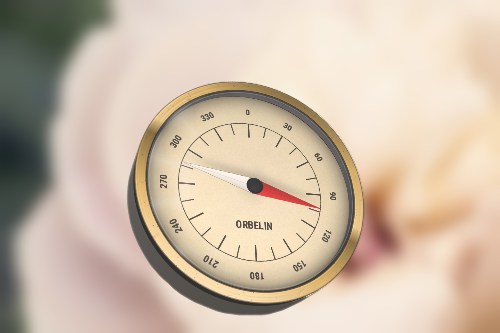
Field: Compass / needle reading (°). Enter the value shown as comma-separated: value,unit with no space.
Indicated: 105,°
